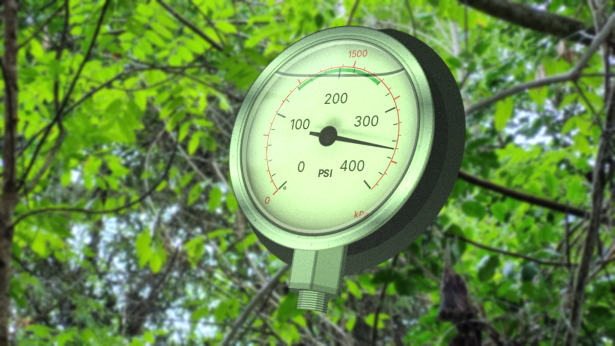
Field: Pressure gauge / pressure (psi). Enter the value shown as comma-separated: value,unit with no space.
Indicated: 350,psi
